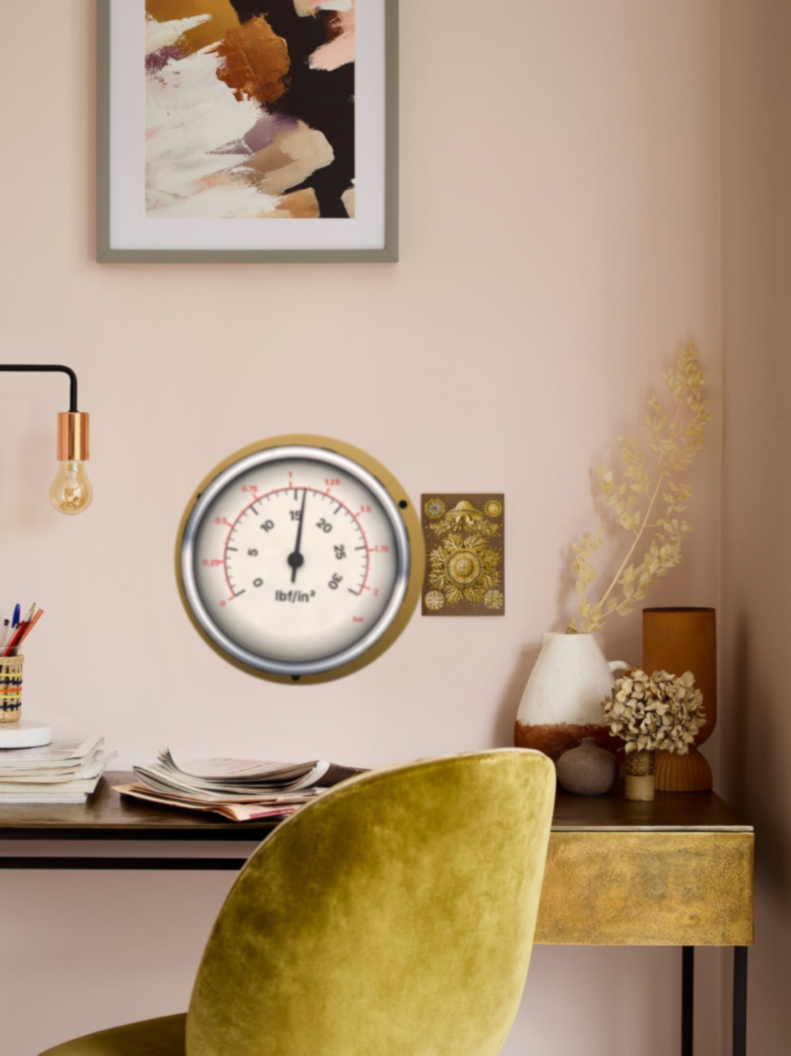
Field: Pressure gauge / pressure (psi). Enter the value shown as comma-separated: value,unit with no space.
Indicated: 16,psi
